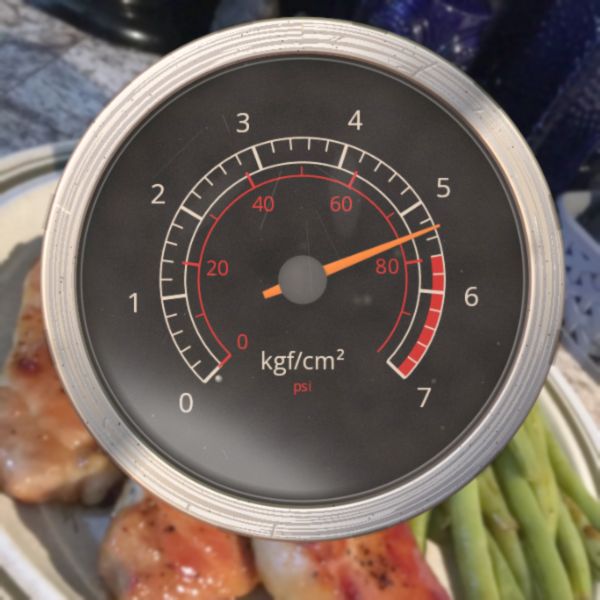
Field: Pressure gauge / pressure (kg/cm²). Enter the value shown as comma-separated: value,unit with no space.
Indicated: 5.3,kg/cm²
